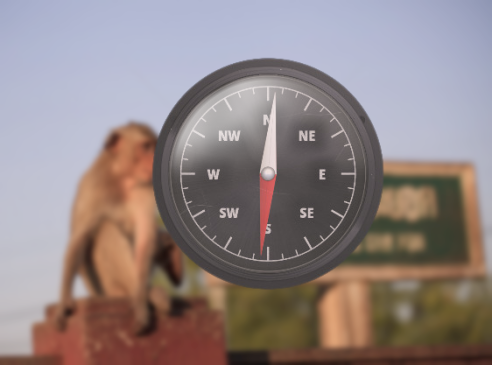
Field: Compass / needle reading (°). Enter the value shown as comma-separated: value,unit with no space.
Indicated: 185,°
